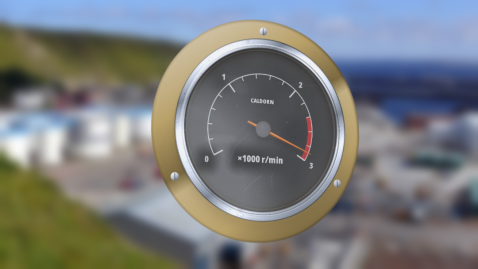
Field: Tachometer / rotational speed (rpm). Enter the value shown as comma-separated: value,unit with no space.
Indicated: 2900,rpm
